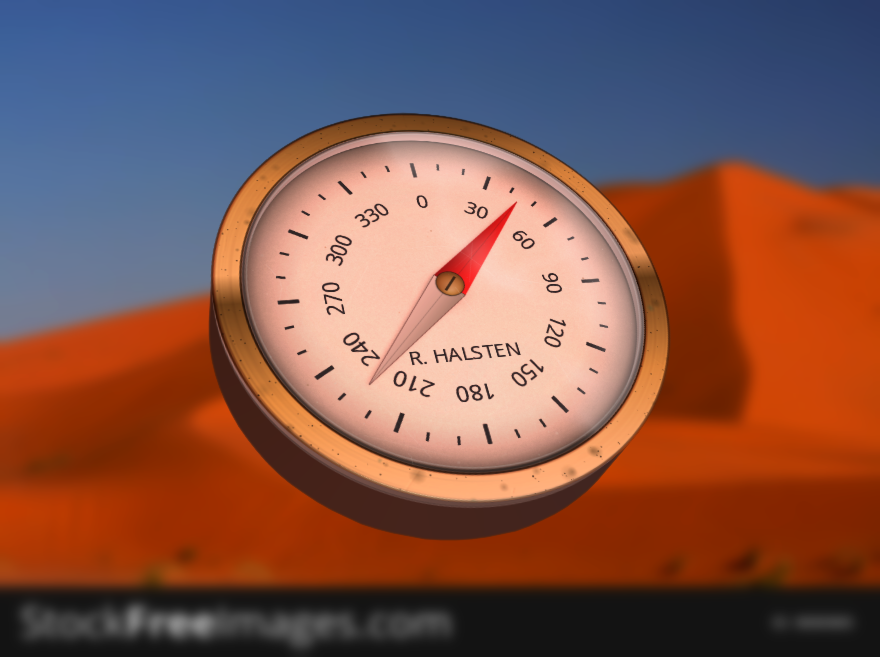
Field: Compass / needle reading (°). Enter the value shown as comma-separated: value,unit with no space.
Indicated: 45,°
